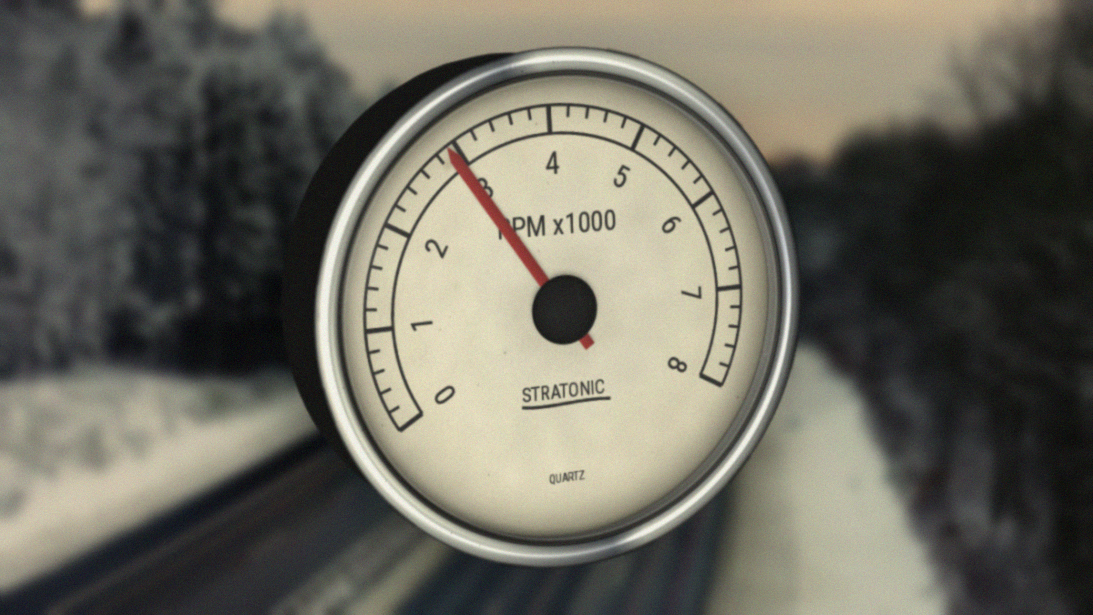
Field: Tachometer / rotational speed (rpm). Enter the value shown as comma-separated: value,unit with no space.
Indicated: 2900,rpm
